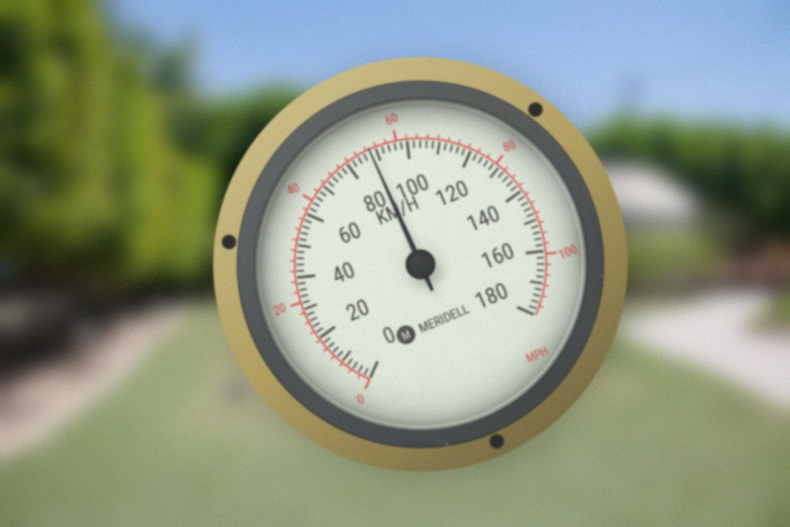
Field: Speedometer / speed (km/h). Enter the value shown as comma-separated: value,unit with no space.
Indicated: 88,km/h
